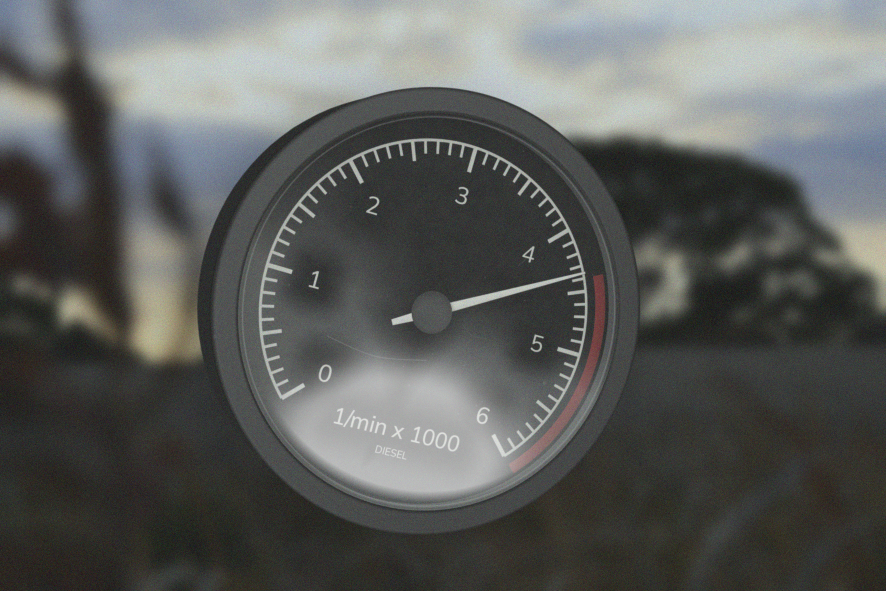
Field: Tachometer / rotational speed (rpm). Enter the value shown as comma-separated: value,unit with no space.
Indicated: 4350,rpm
